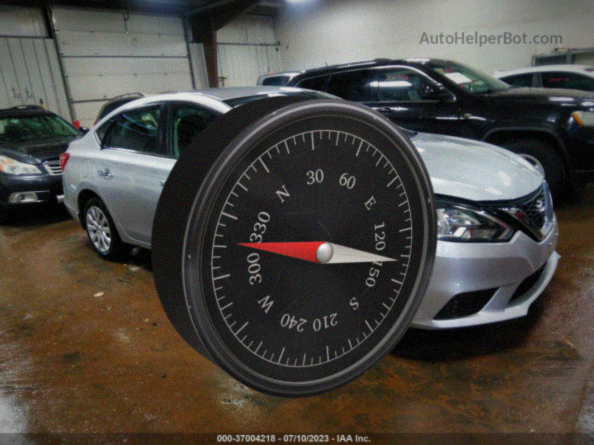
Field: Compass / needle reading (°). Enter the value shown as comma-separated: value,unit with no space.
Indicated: 317.5,°
